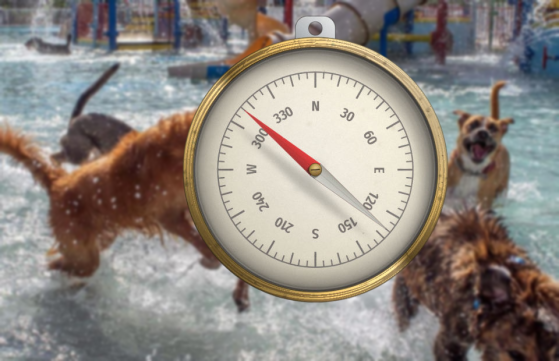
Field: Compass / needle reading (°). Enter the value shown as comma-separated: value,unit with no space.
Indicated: 310,°
